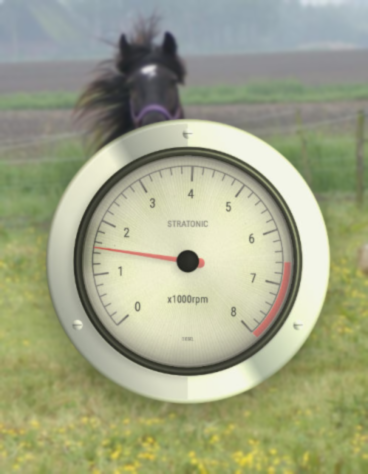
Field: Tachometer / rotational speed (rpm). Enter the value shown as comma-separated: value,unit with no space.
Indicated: 1500,rpm
